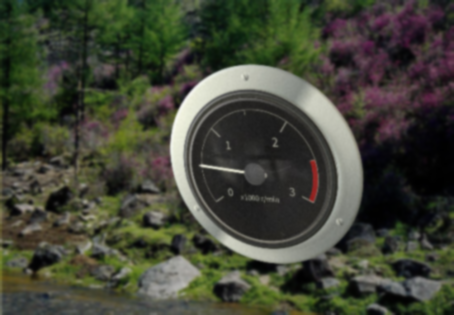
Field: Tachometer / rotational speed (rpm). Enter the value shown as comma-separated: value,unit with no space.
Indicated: 500,rpm
